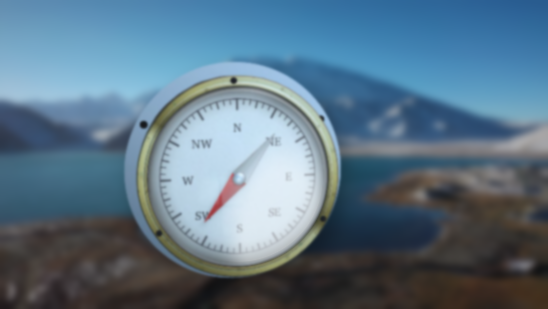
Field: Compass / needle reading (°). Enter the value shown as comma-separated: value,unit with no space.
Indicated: 220,°
